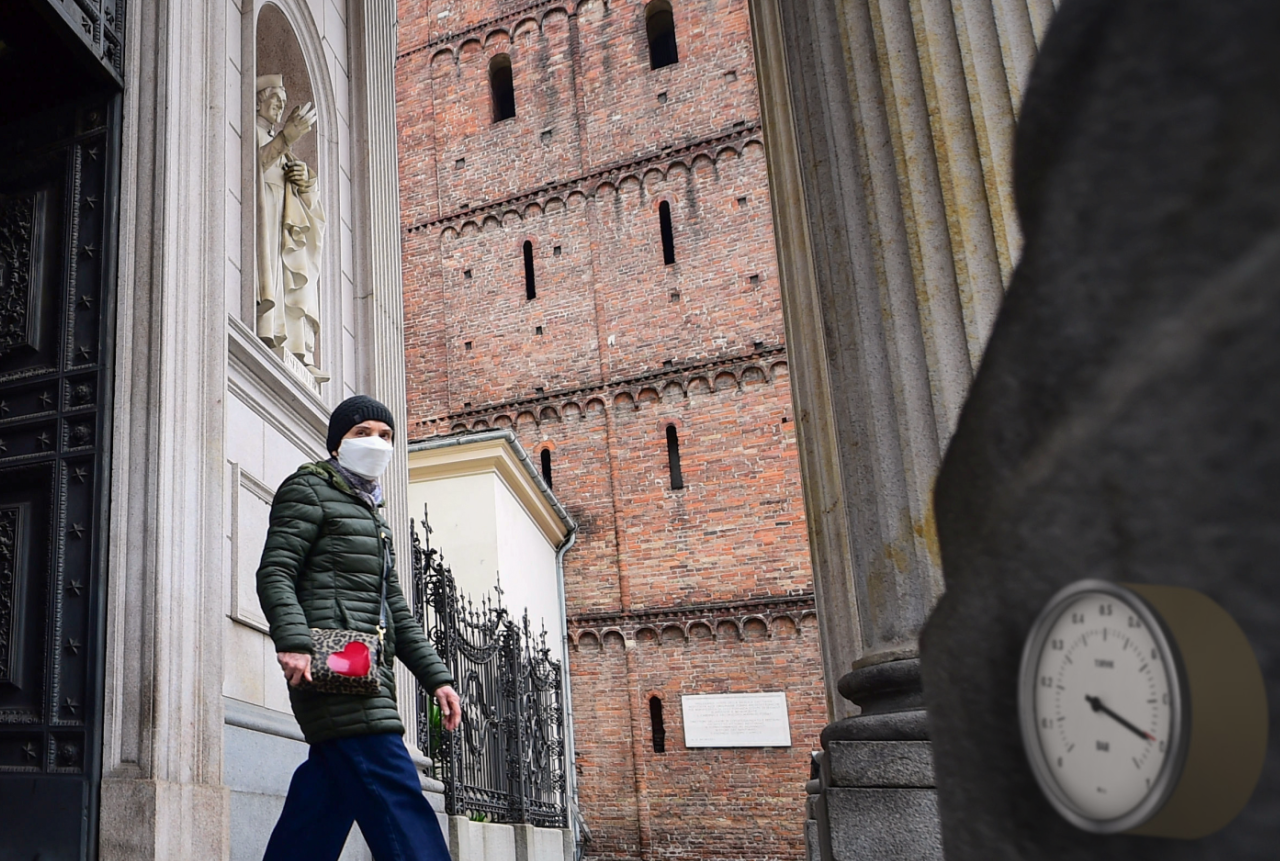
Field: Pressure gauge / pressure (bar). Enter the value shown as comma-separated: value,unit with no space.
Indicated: 0.9,bar
